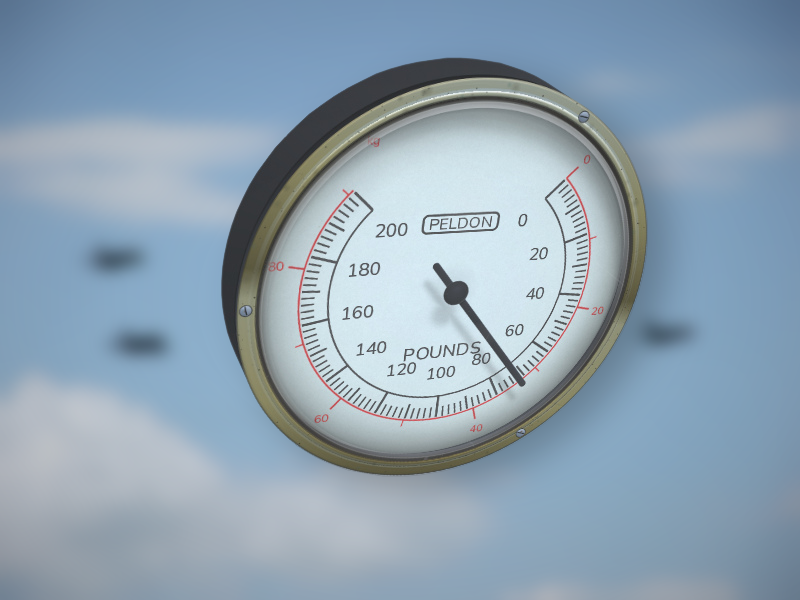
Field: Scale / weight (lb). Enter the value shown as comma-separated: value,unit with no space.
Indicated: 72,lb
